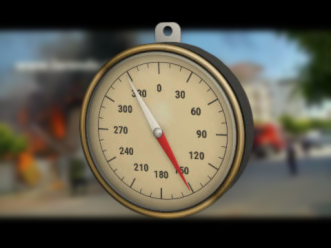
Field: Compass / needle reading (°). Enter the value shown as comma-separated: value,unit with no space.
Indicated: 150,°
